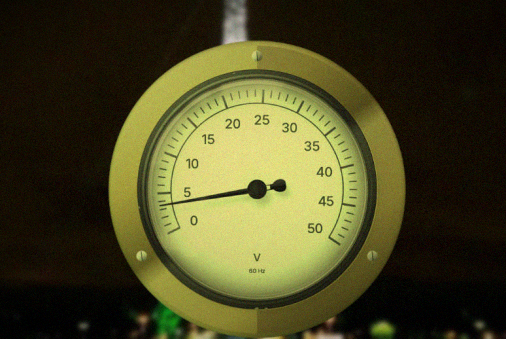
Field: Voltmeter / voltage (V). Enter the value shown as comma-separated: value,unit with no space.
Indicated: 3.5,V
